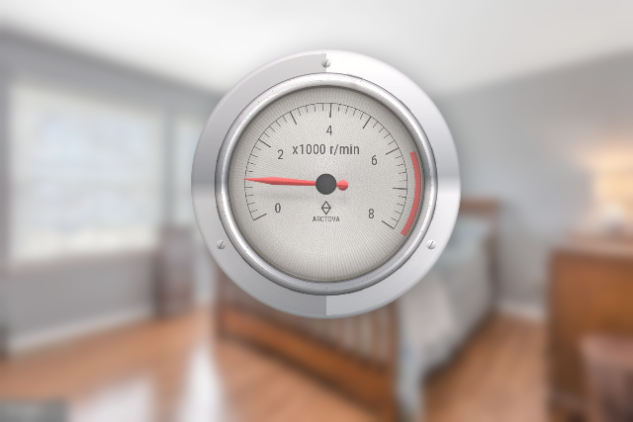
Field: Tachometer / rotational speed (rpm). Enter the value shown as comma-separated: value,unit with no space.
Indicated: 1000,rpm
